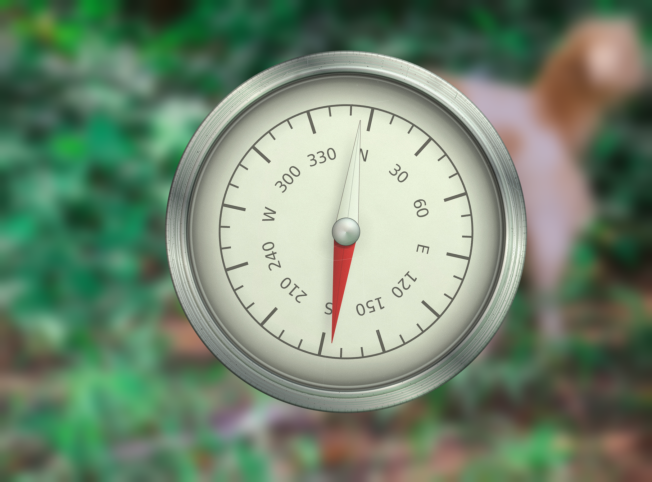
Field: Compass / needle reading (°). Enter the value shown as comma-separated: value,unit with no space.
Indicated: 175,°
